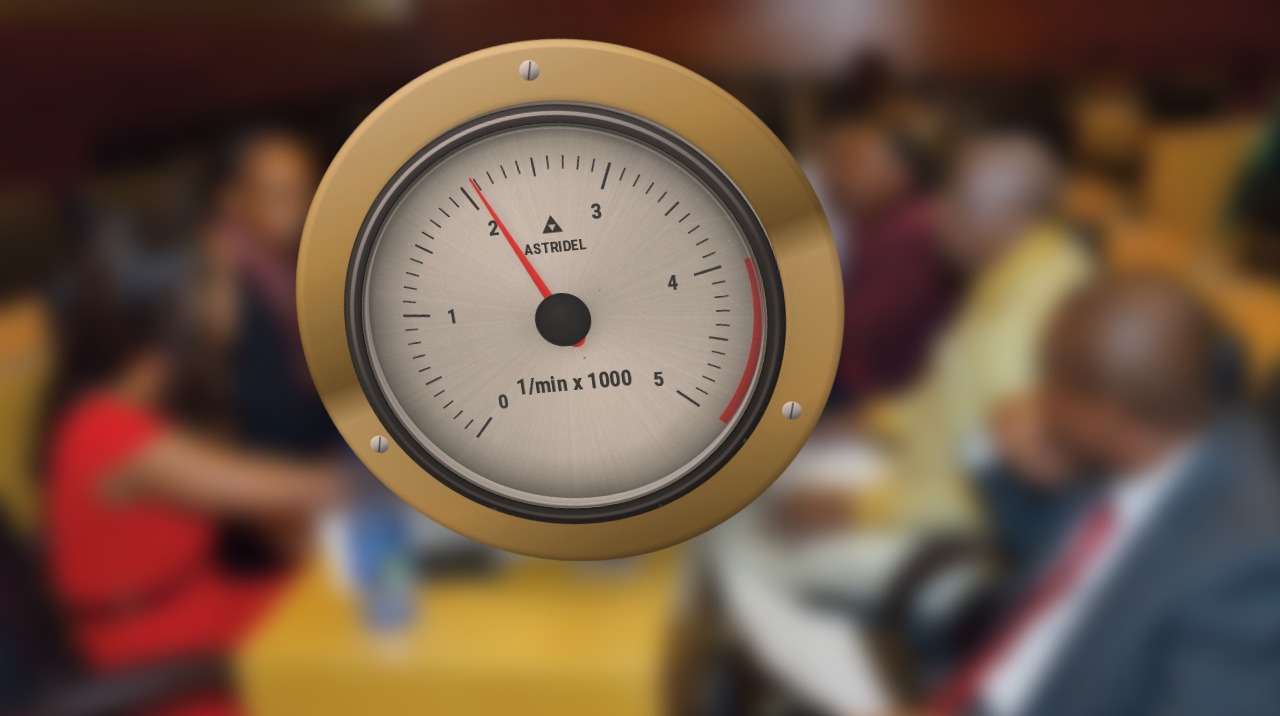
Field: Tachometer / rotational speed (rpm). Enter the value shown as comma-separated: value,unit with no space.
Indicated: 2100,rpm
